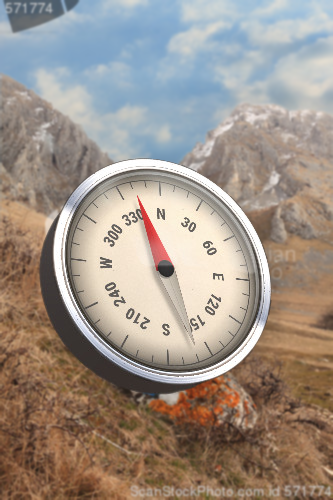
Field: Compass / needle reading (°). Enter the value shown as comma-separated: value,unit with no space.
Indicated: 340,°
